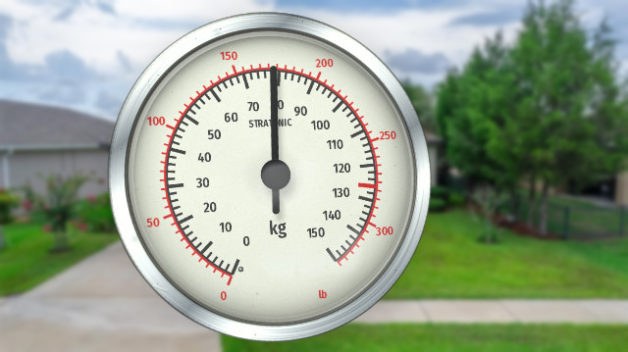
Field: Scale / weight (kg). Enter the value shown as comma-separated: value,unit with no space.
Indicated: 78,kg
